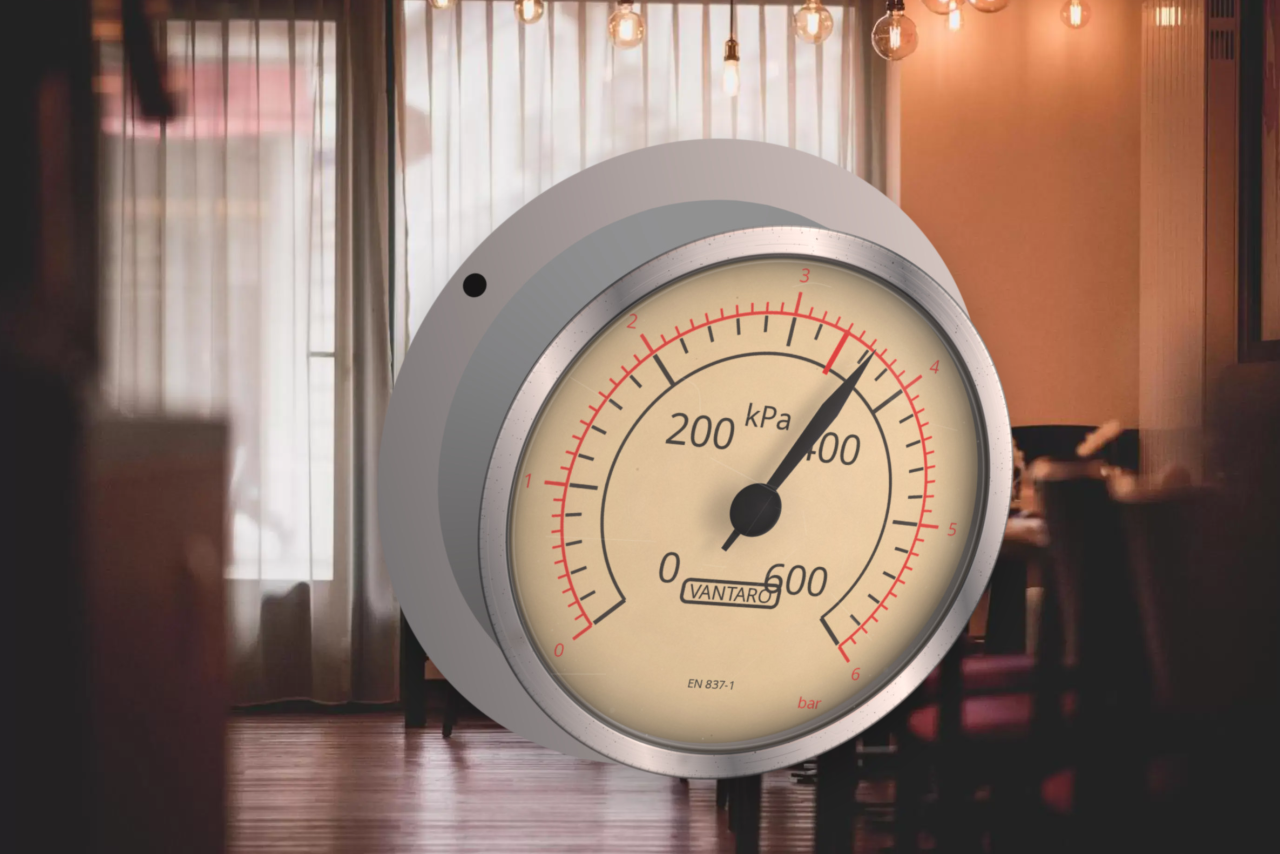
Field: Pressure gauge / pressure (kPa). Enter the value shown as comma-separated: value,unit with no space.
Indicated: 360,kPa
